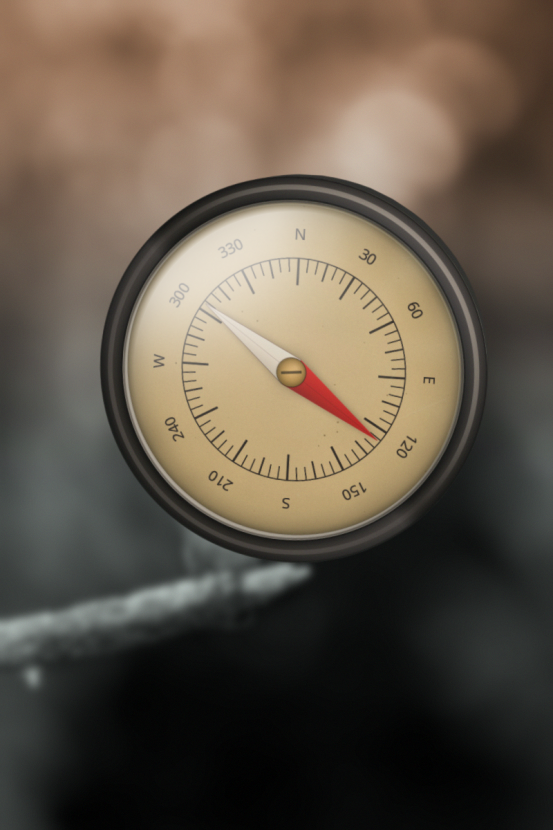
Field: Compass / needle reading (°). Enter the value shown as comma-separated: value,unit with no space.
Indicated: 125,°
